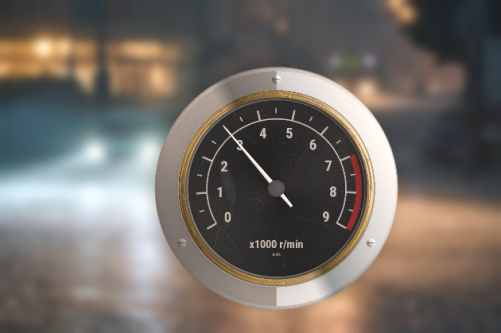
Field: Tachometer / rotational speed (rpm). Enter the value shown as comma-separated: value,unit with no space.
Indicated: 3000,rpm
